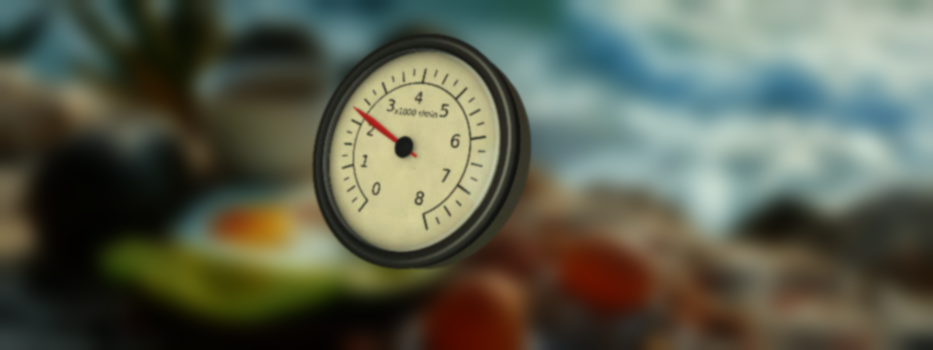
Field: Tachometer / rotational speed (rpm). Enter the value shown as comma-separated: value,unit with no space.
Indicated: 2250,rpm
